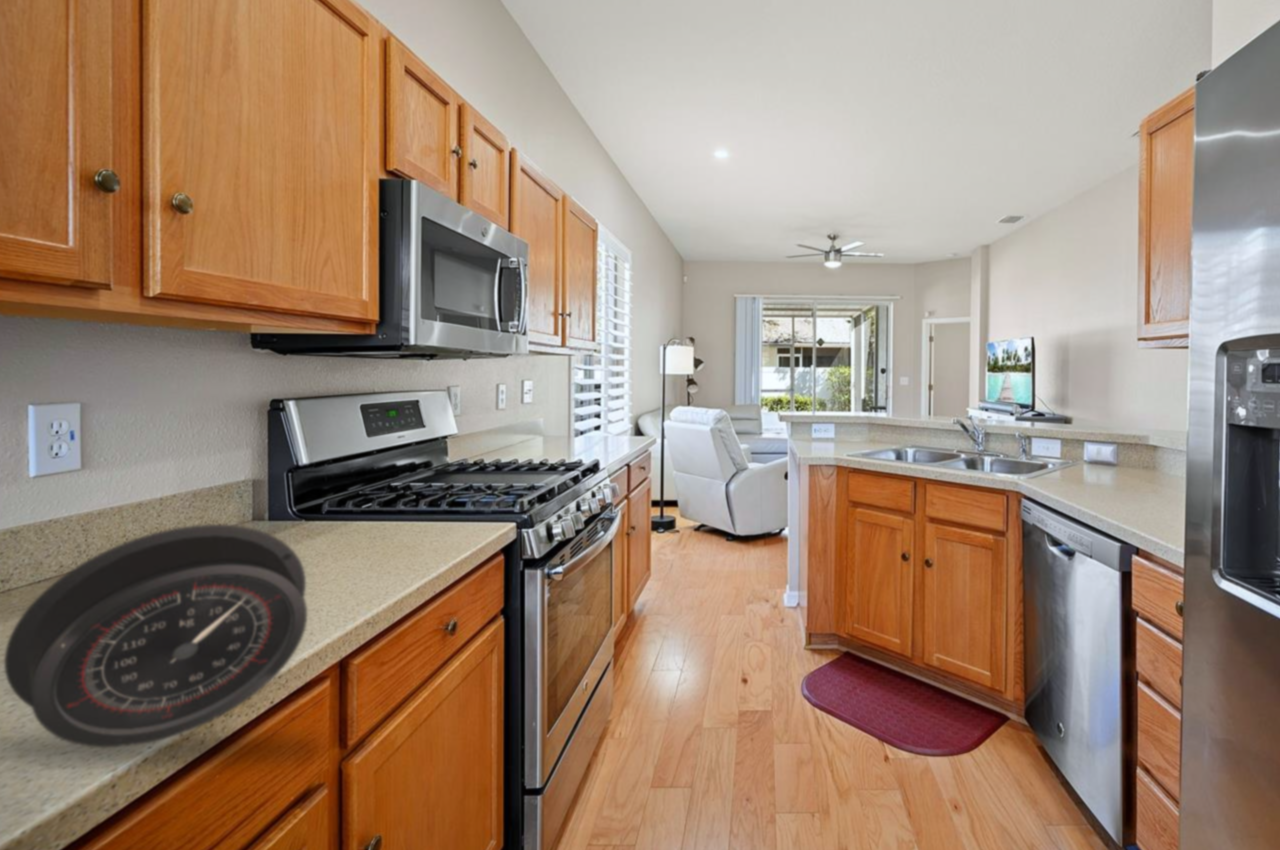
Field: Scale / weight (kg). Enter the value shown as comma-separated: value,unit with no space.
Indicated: 15,kg
